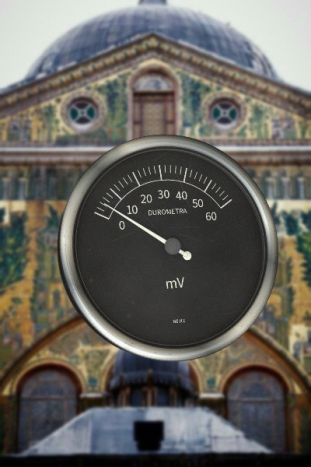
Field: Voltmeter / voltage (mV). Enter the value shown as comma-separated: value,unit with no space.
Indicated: 4,mV
